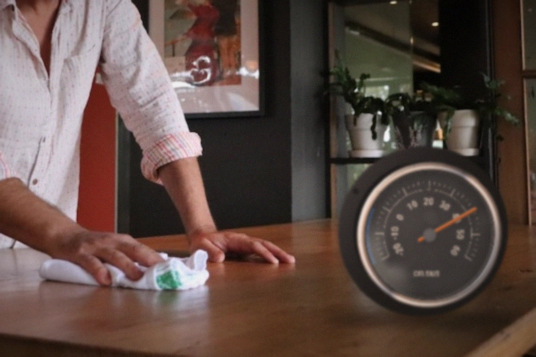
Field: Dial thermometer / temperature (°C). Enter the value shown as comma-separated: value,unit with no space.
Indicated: 40,°C
